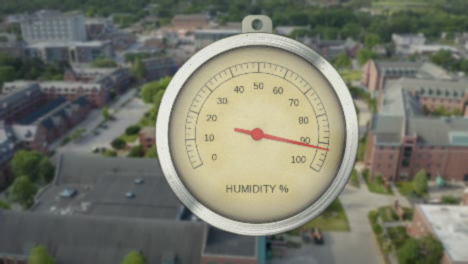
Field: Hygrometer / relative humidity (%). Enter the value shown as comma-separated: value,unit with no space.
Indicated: 92,%
